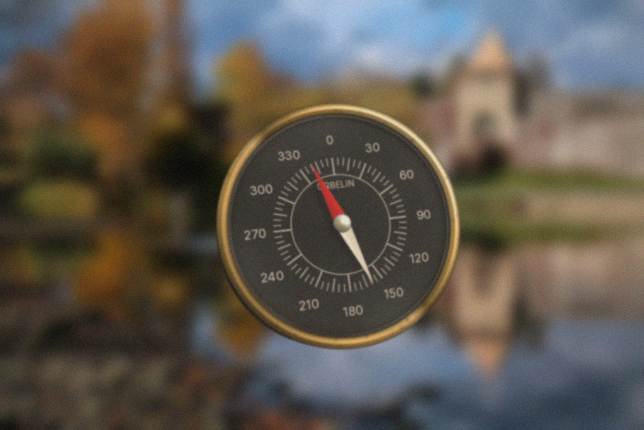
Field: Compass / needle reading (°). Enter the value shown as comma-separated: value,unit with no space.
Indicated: 340,°
